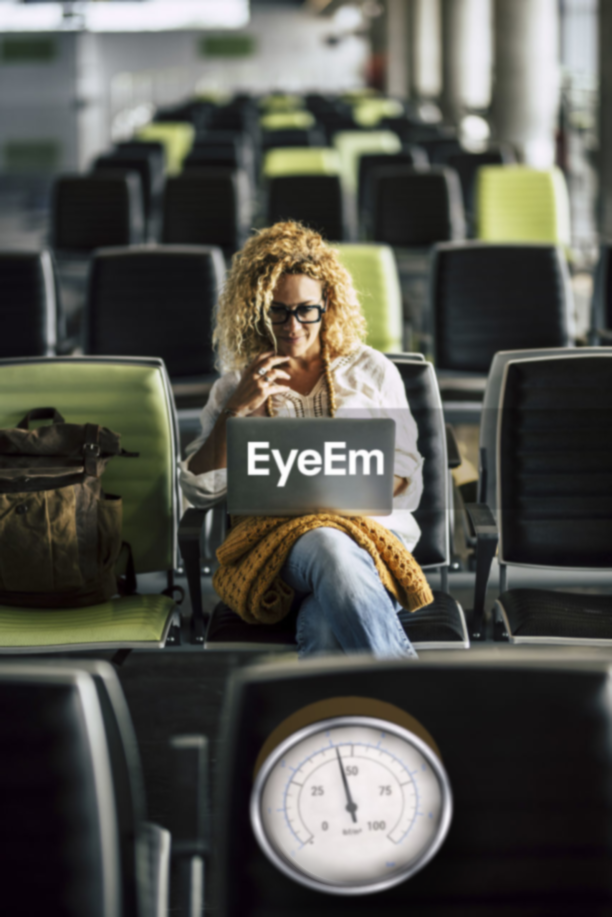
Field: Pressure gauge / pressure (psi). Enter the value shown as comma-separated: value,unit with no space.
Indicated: 45,psi
